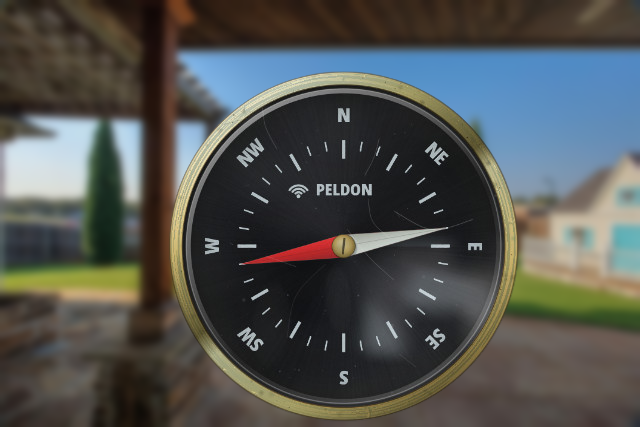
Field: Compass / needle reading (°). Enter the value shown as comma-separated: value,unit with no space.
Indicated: 260,°
